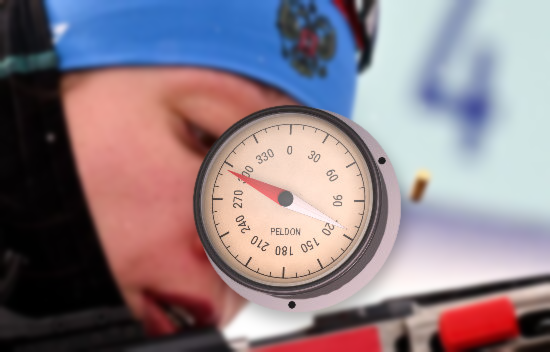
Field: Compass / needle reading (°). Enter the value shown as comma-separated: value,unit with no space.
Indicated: 295,°
